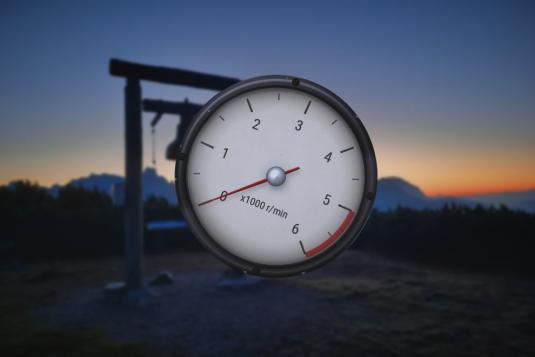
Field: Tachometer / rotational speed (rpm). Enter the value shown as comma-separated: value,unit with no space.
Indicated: 0,rpm
